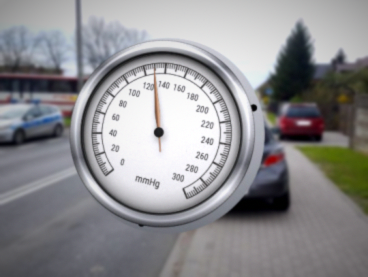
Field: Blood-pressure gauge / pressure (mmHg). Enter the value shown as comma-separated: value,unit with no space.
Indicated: 130,mmHg
